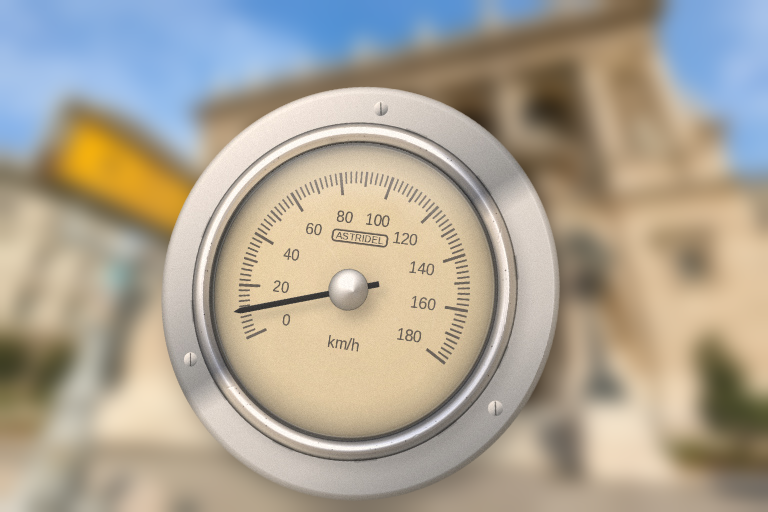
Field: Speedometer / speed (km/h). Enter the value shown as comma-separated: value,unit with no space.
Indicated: 10,km/h
